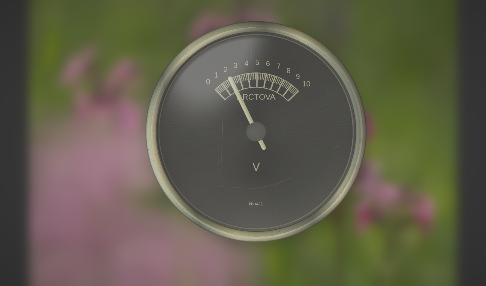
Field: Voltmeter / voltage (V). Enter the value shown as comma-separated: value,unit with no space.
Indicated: 2,V
